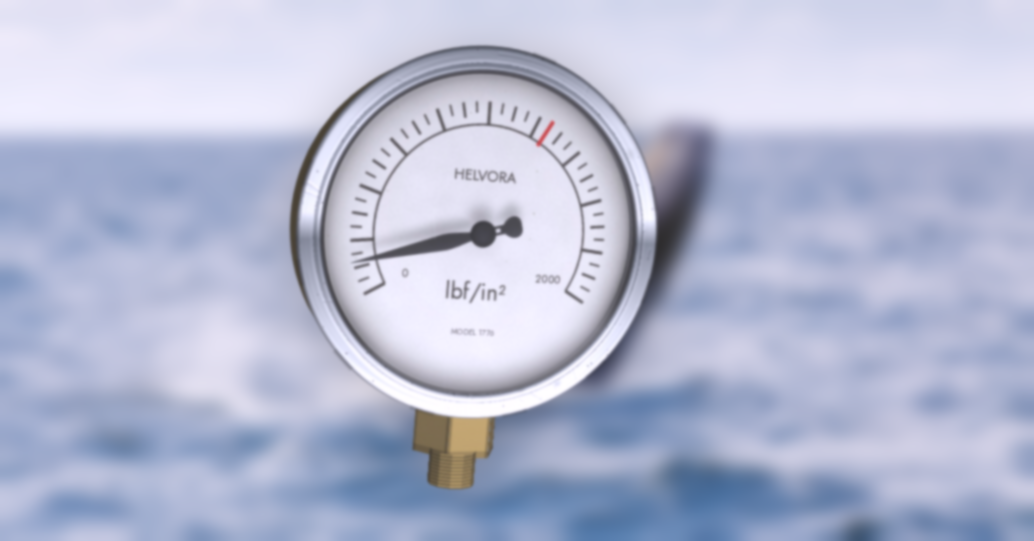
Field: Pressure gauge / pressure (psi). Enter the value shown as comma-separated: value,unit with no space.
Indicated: 125,psi
